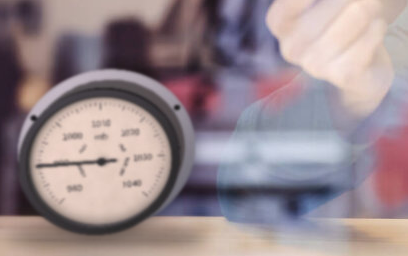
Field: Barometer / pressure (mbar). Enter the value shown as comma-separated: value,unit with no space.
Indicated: 990,mbar
